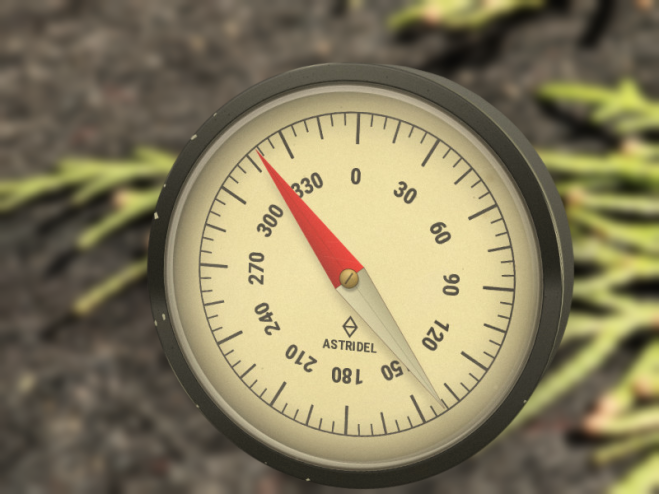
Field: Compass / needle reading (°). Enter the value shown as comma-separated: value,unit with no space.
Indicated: 320,°
